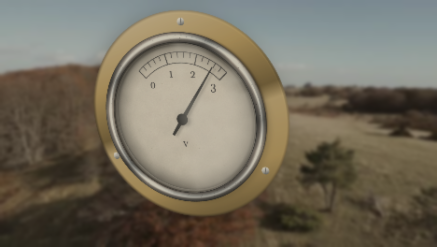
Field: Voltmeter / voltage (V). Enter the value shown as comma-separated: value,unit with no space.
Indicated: 2.6,V
